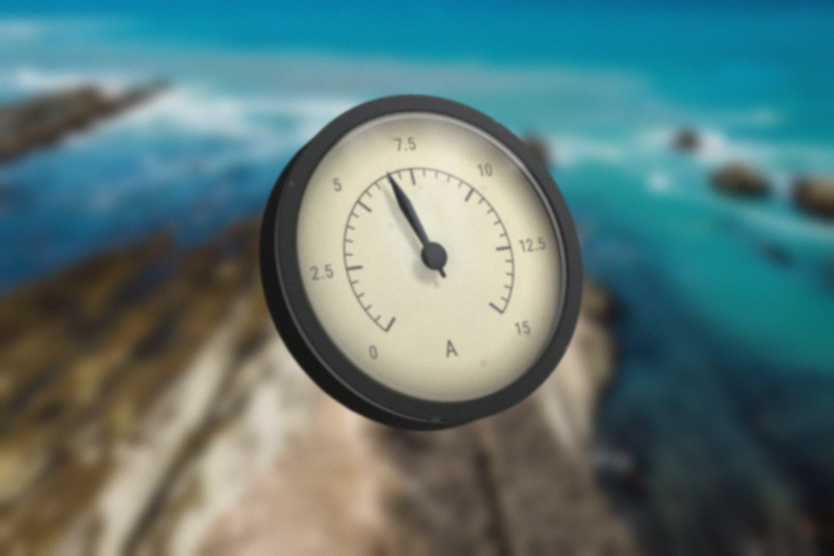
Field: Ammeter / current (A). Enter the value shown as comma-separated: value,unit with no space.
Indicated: 6.5,A
